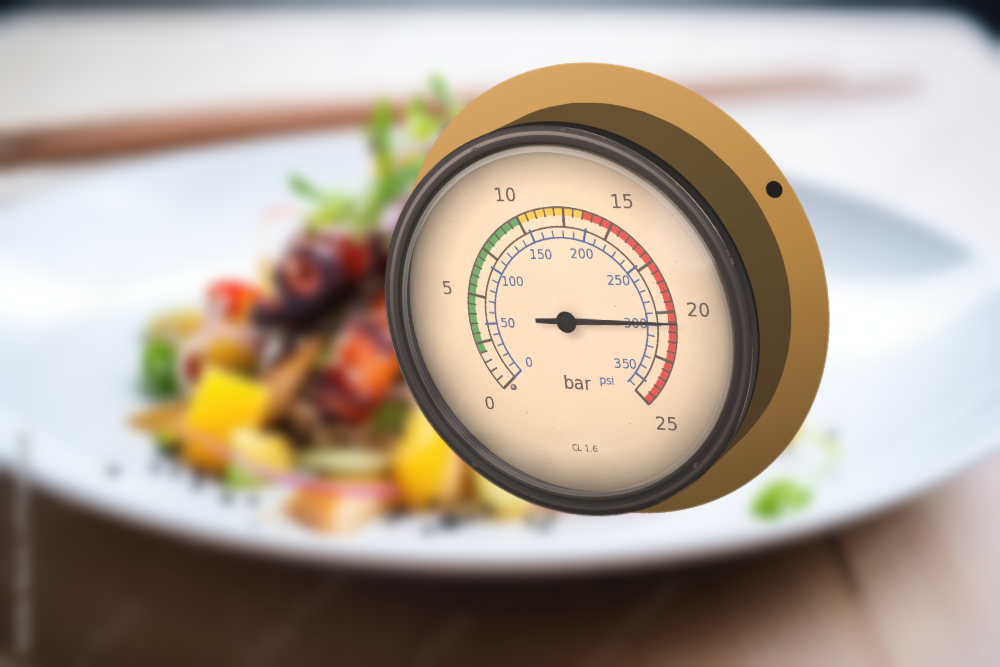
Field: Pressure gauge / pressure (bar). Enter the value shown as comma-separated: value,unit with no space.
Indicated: 20.5,bar
